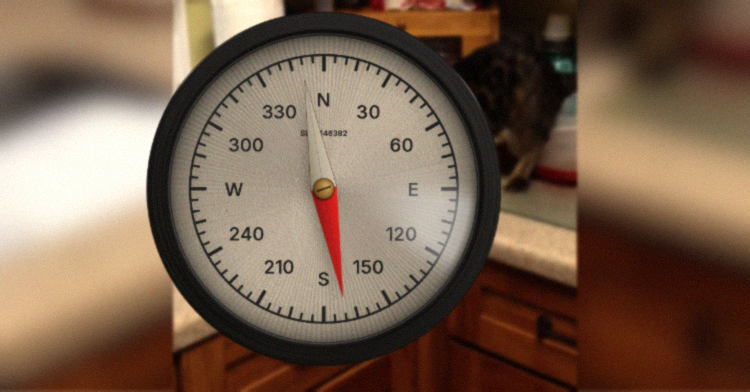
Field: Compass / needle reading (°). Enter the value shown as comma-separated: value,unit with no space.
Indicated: 170,°
